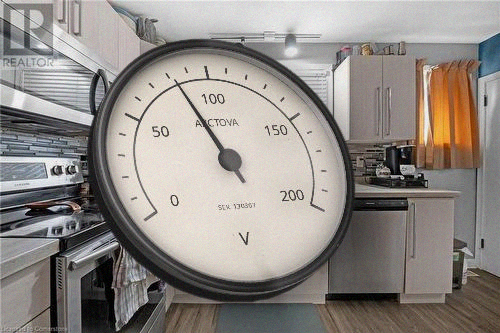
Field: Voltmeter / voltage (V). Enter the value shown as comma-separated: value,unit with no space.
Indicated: 80,V
